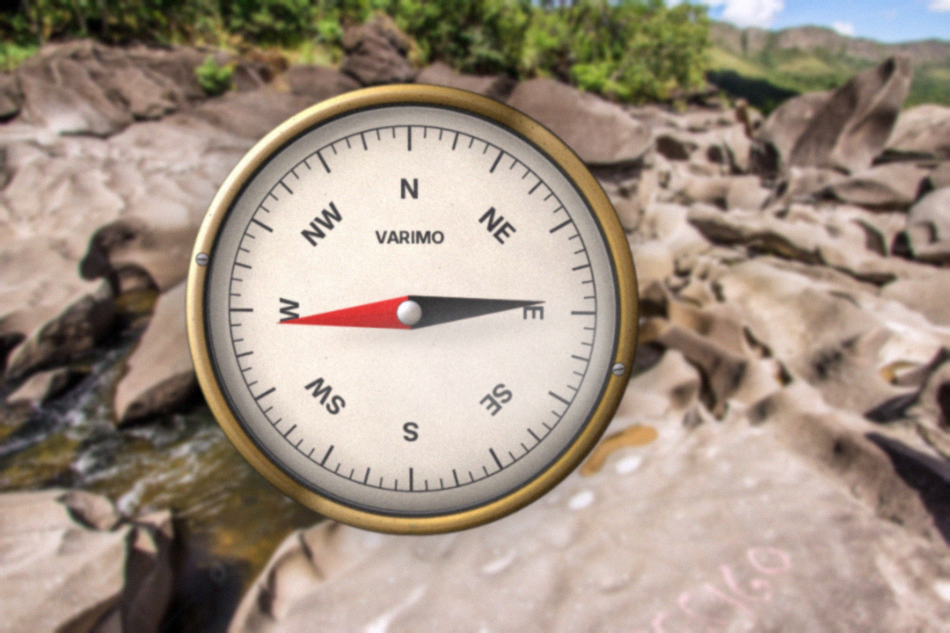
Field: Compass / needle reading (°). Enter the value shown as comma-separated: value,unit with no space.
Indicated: 265,°
